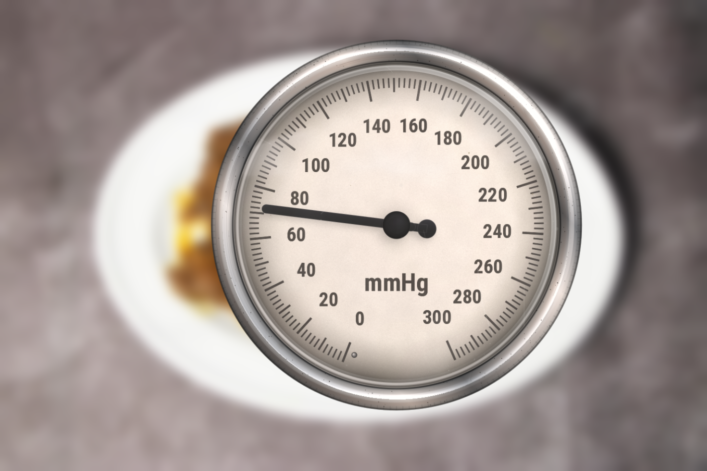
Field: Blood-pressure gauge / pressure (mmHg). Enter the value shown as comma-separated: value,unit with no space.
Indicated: 72,mmHg
